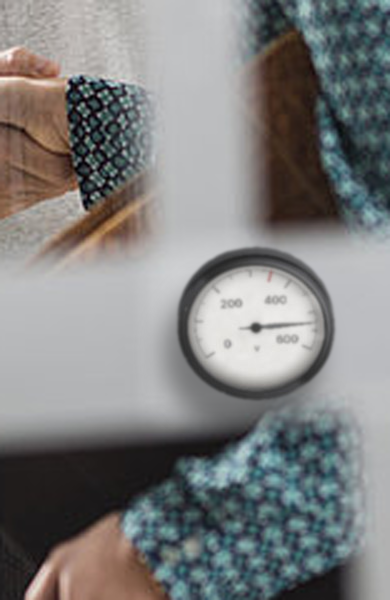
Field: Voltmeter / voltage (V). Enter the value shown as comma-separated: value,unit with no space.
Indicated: 525,V
